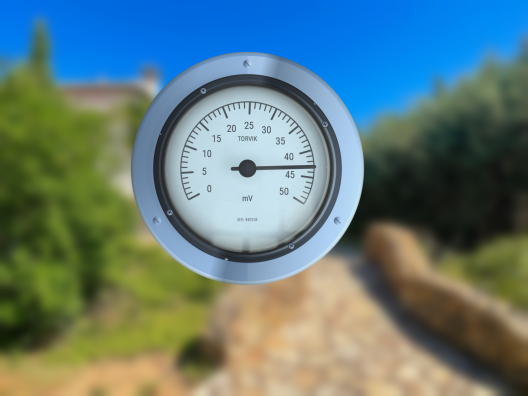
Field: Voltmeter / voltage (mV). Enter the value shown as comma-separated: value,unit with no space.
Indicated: 43,mV
